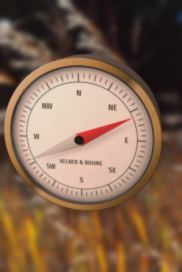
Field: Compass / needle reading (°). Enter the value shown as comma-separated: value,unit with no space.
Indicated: 65,°
